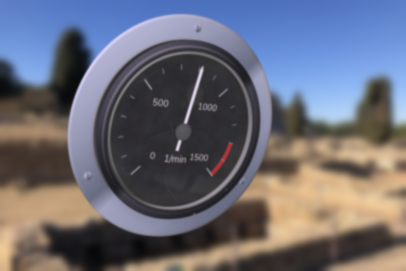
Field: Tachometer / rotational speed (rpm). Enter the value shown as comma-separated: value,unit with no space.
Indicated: 800,rpm
